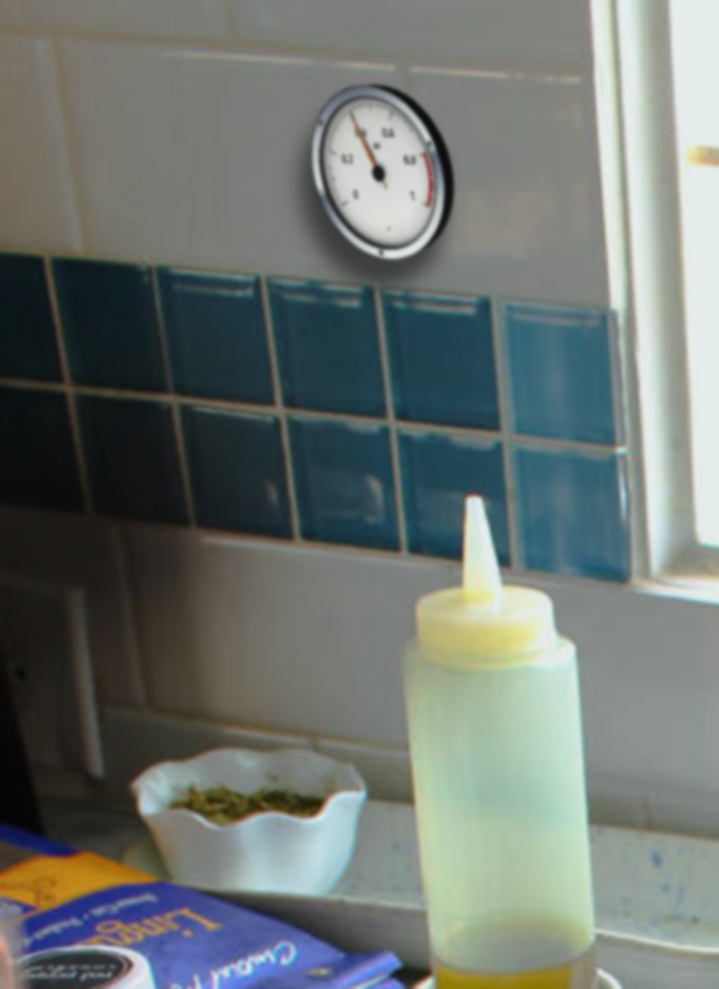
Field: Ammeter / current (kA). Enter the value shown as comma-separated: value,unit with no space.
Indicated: 0.4,kA
